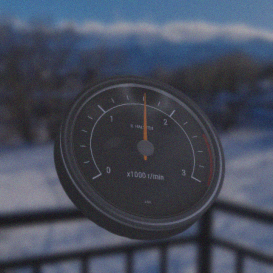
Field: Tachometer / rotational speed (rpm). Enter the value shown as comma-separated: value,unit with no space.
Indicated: 1600,rpm
